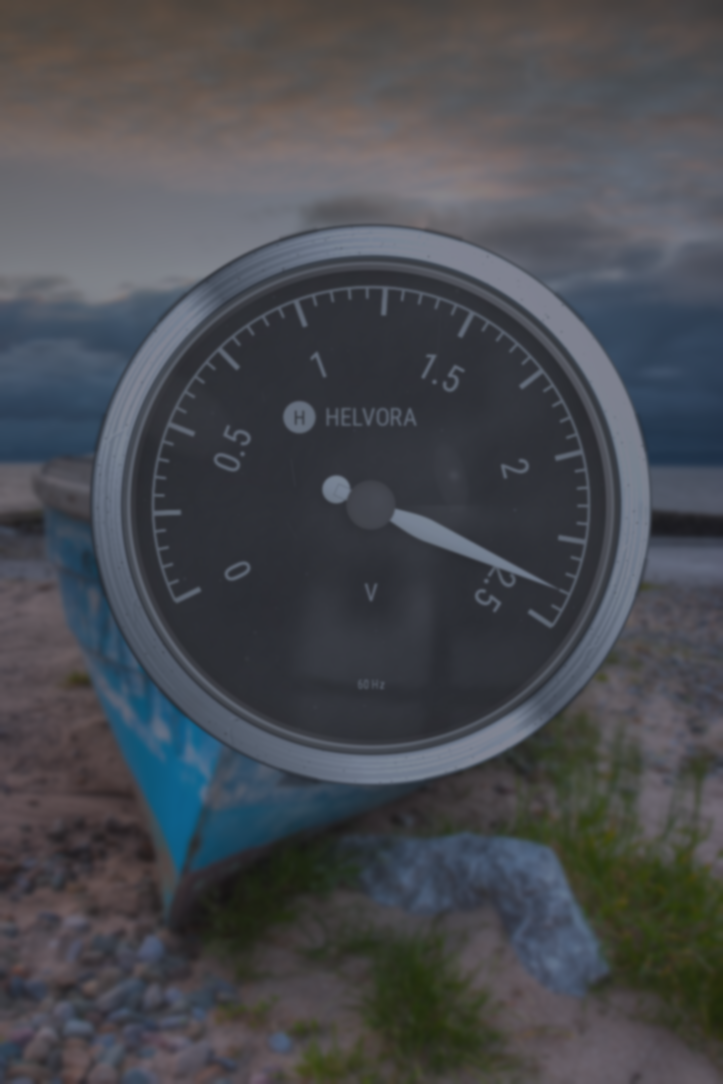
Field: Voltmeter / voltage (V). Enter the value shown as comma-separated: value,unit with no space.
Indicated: 2.4,V
